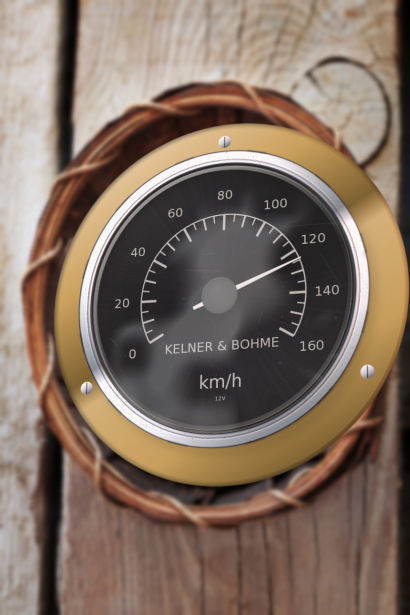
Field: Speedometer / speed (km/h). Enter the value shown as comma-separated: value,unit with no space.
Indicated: 125,km/h
